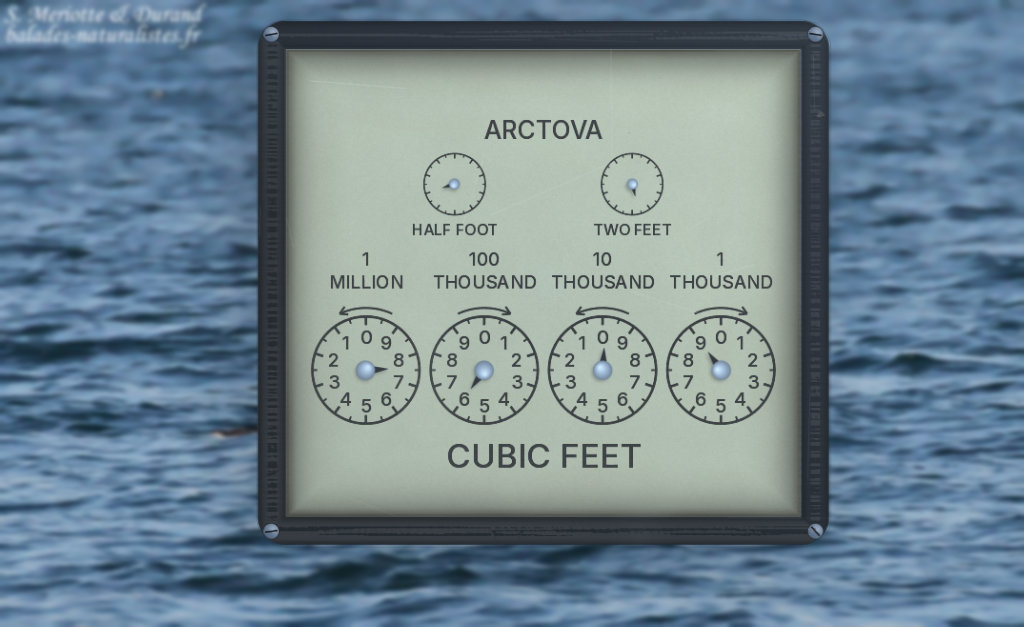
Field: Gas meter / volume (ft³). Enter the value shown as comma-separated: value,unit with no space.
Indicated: 759900,ft³
